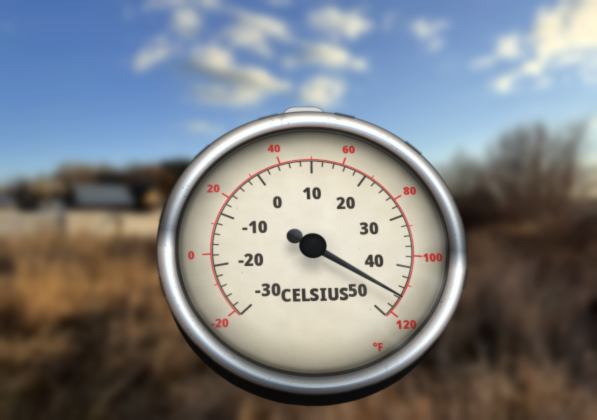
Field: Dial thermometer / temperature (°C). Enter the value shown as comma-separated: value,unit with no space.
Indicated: 46,°C
